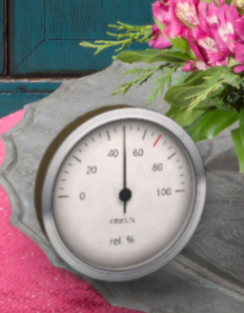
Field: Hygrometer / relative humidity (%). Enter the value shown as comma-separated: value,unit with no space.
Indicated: 48,%
